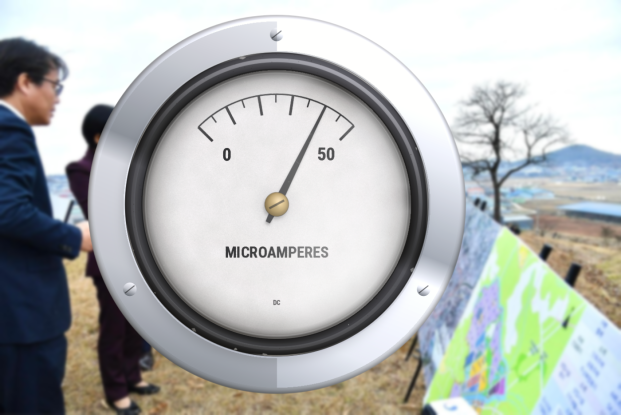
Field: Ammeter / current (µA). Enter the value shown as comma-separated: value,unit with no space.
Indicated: 40,µA
